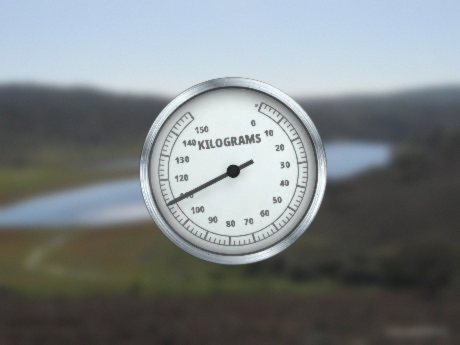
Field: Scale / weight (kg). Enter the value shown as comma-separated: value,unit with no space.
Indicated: 110,kg
